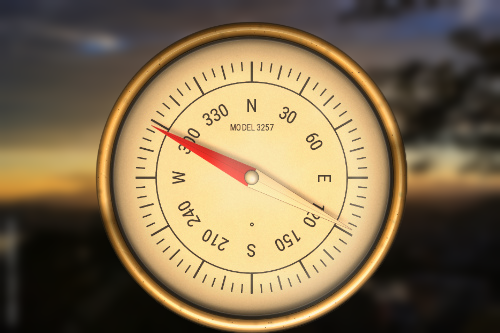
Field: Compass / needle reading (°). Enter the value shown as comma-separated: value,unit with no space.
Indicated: 297.5,°
